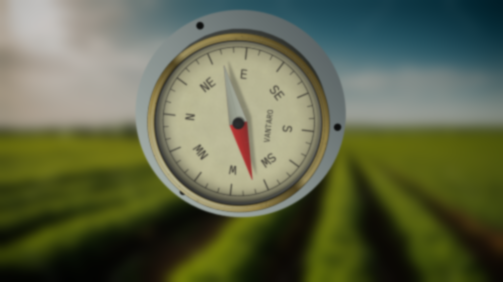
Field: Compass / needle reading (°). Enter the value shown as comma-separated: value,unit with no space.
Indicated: 250,°
